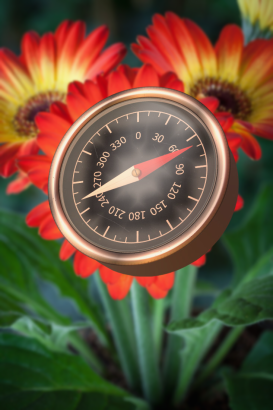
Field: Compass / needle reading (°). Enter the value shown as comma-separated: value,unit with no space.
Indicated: 70,°
